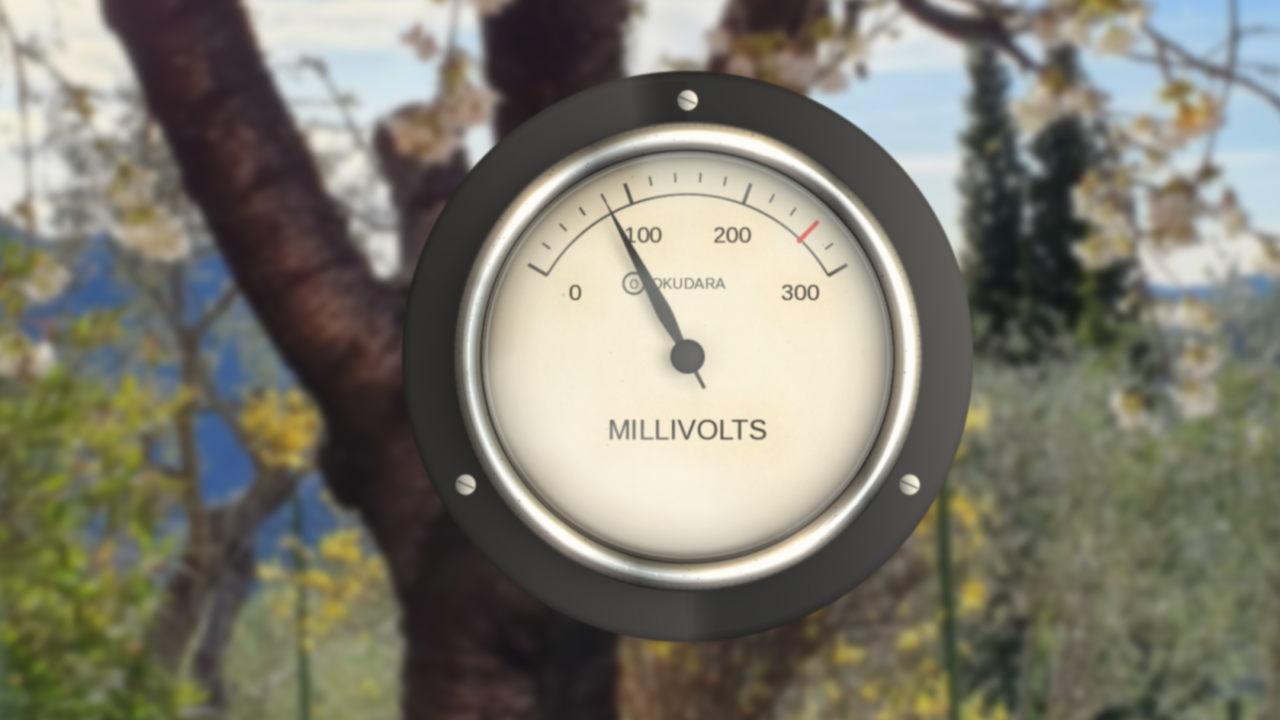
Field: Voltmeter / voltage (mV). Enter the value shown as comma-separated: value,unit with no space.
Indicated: 80,mV
